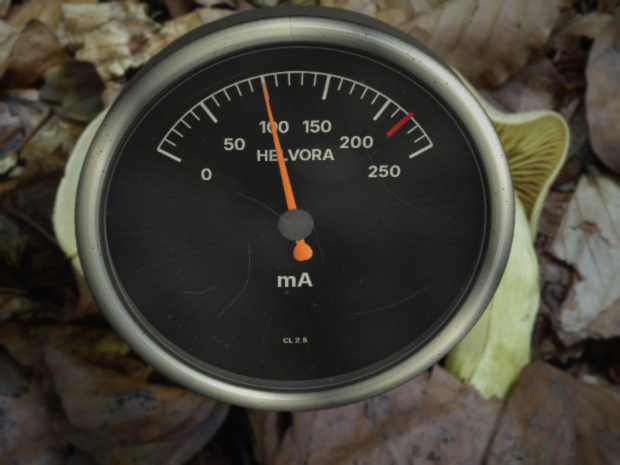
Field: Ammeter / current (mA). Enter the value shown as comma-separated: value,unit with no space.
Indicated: 100,mA
